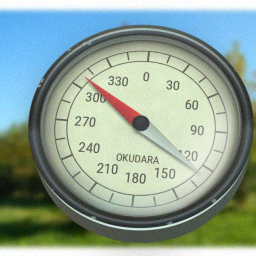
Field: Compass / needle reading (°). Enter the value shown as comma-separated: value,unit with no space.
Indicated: 307.5,°
